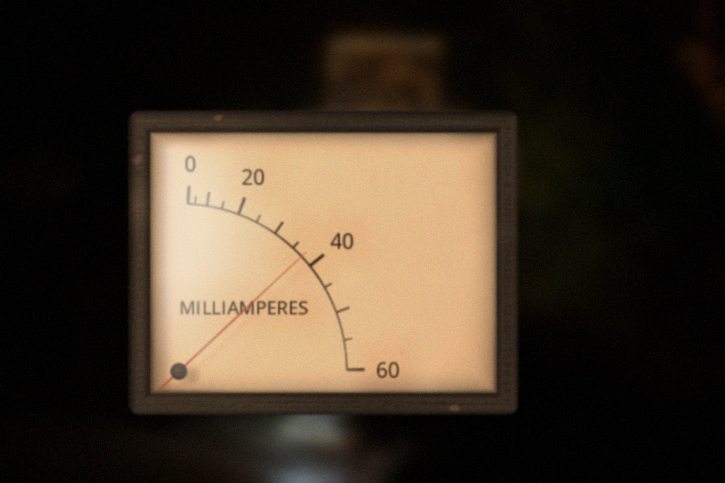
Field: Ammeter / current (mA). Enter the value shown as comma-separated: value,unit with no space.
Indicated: 37.5,mA
